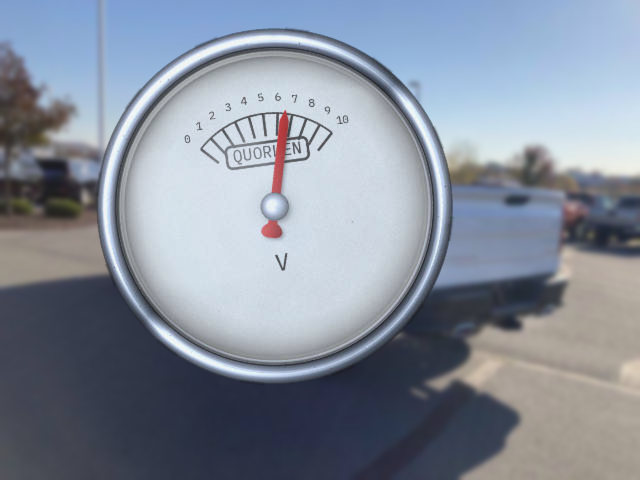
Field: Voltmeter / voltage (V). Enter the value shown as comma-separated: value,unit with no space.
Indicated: 6.5,V
